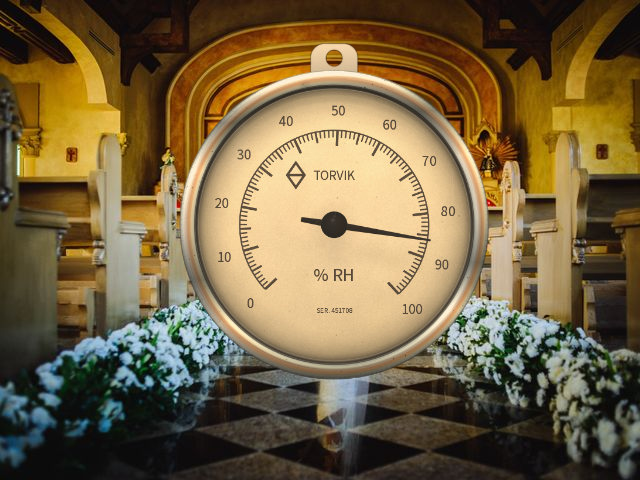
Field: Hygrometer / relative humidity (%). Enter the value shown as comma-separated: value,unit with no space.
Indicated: 86,%
